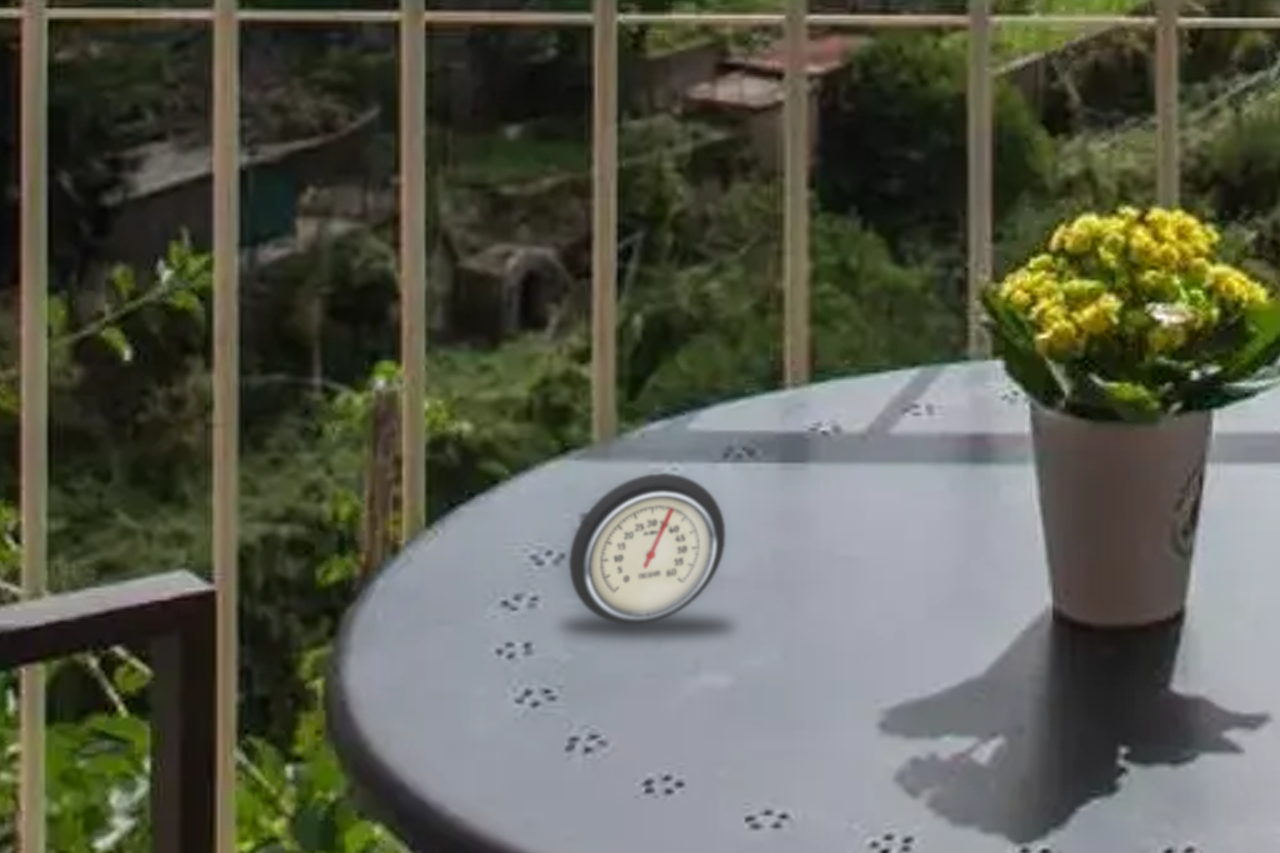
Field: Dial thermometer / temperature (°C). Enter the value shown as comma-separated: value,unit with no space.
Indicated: 35,°C
